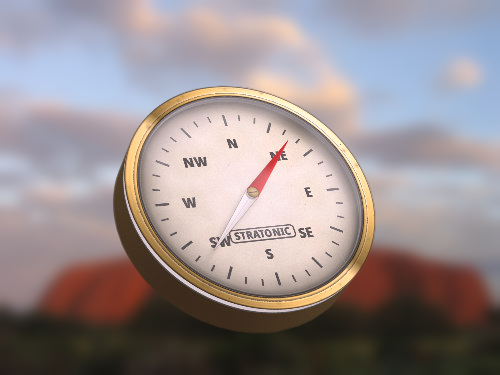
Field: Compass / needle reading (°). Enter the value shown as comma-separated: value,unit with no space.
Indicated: 45,°
